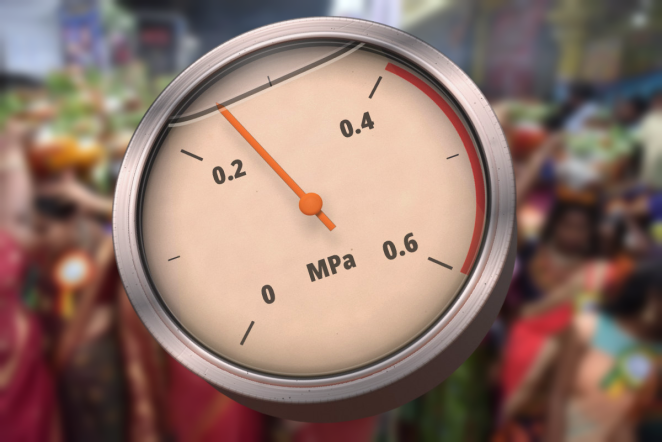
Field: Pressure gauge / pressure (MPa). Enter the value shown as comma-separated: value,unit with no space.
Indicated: 0.25,MPa
